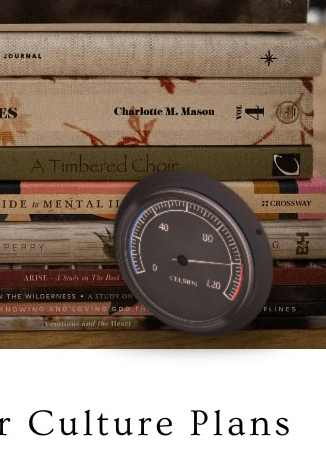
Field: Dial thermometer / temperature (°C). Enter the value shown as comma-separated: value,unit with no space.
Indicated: 100,°C
